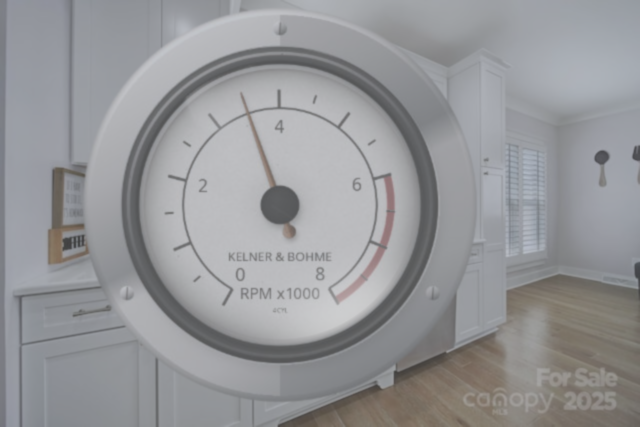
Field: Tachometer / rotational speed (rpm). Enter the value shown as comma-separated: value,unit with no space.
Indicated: 3500,rpm
